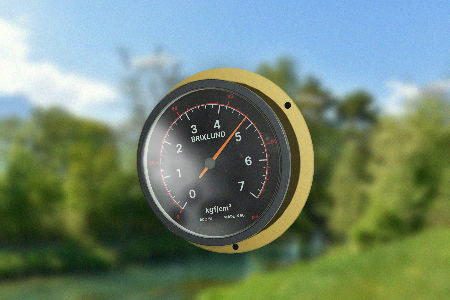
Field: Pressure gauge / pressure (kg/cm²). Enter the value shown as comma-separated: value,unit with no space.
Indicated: 4.8,kg/cm²
